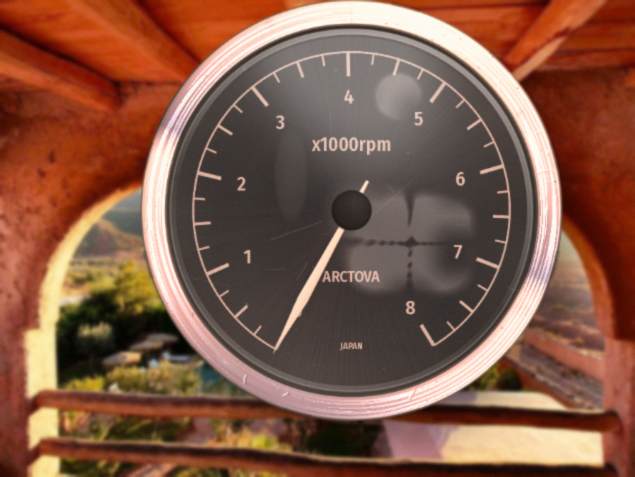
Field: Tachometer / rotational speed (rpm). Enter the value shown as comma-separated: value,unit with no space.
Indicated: 0,rpm
